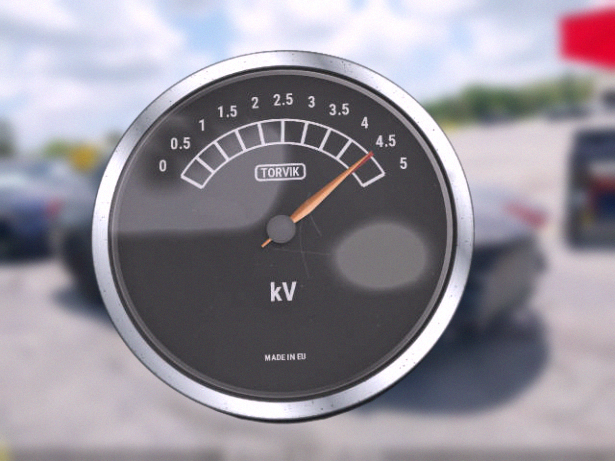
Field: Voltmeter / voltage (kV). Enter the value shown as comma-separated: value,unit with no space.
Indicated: 4.5,kV
